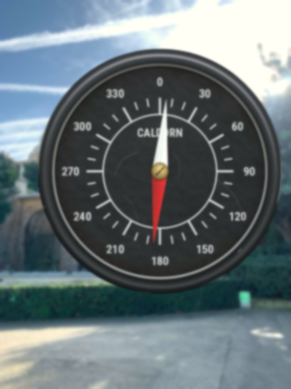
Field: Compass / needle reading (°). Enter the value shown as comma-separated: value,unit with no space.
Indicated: 185,°
